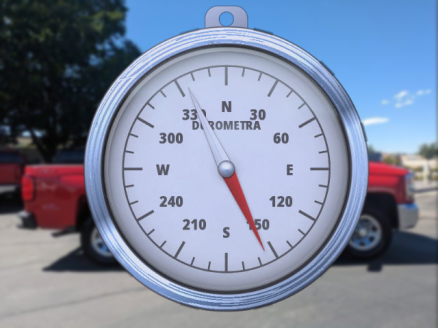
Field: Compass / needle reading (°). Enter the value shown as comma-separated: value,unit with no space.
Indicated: 155,°
